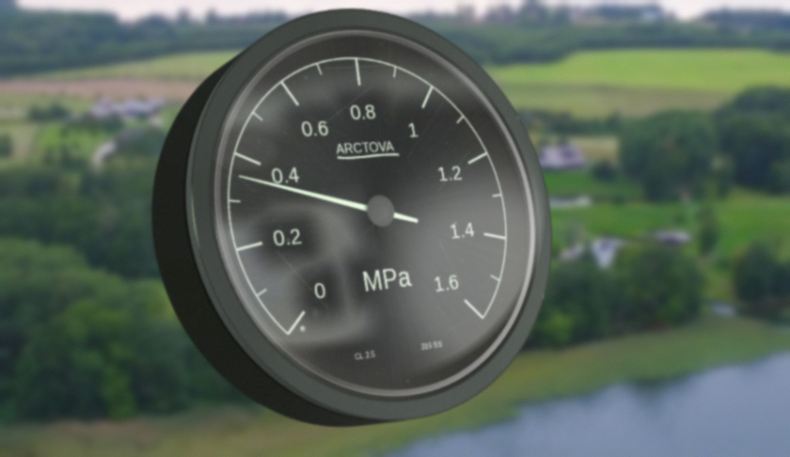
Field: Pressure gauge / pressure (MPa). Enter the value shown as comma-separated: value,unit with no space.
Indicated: 0.35,MPa
